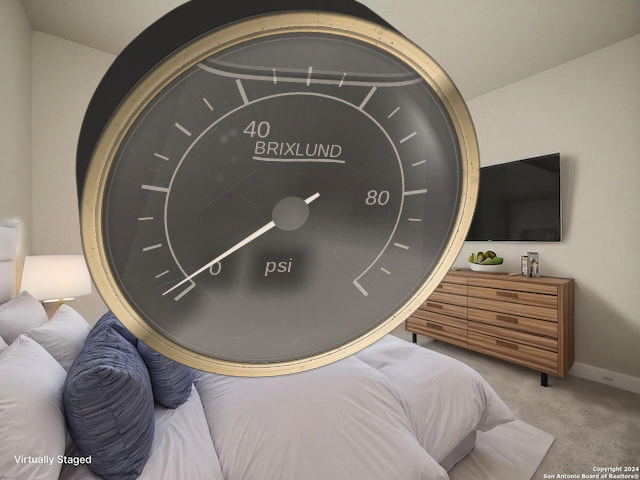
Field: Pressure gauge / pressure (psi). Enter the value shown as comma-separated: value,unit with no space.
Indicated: 2.5,psi
